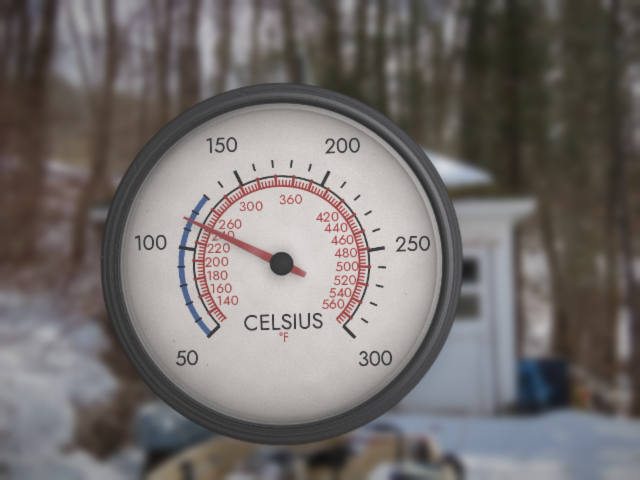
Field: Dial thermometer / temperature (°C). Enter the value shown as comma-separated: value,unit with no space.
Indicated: 115,°C
